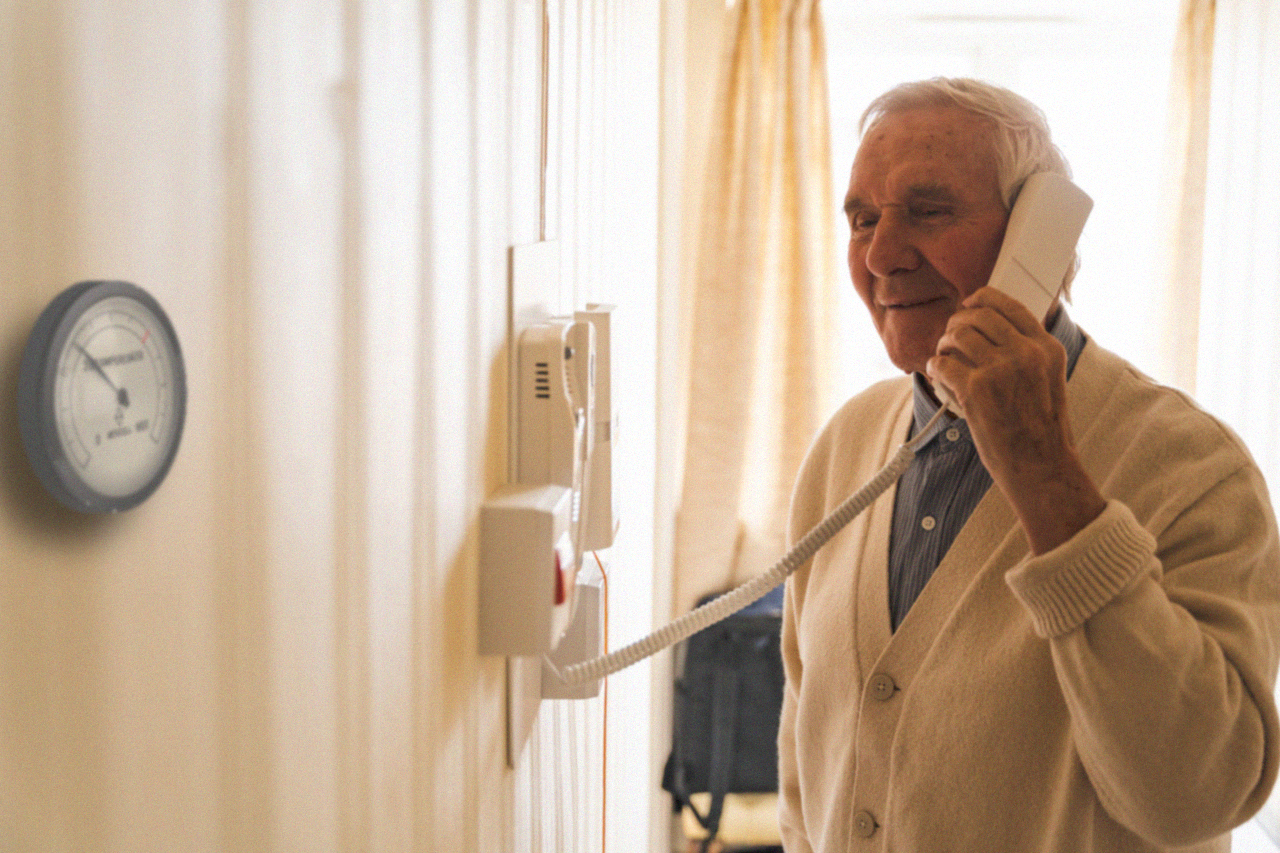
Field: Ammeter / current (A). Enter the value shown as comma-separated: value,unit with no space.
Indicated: 200,A
